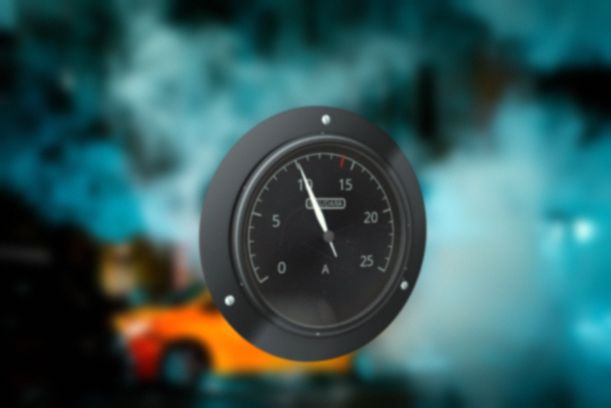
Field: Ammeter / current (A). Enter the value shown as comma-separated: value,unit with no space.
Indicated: 10,A
